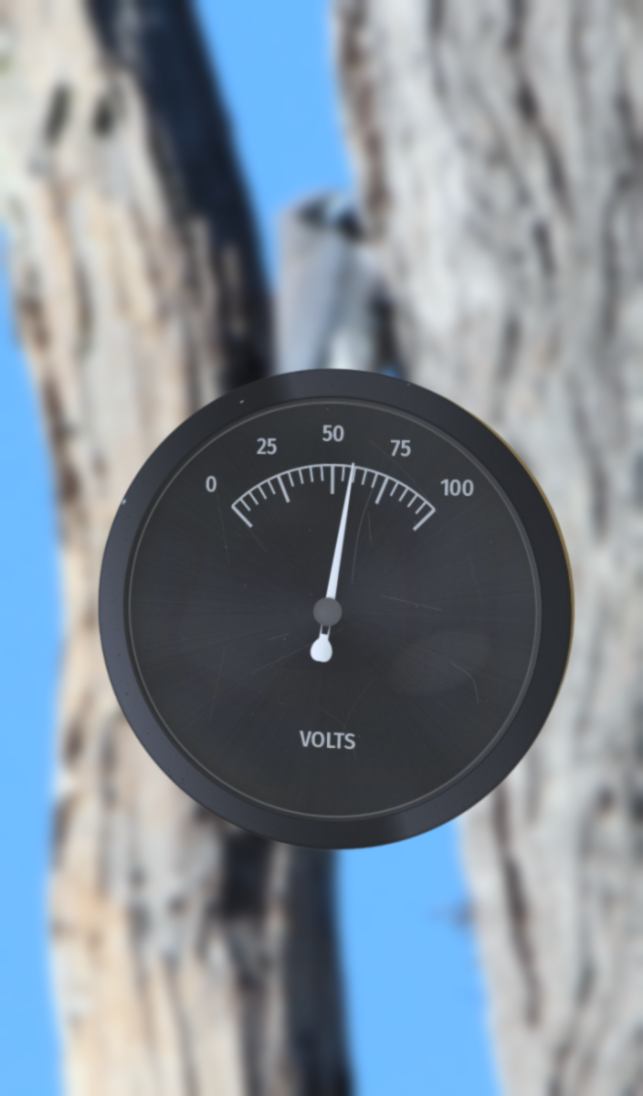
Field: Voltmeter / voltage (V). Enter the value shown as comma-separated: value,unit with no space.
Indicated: 60,V
